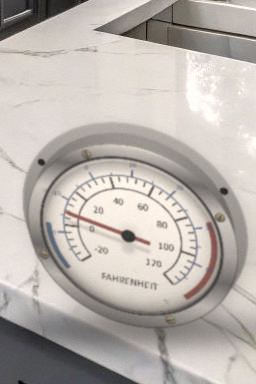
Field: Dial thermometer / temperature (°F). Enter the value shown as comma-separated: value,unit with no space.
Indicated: 8,°F
